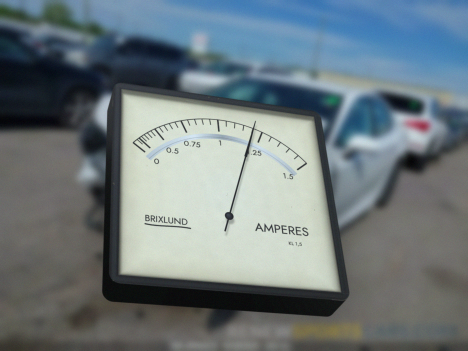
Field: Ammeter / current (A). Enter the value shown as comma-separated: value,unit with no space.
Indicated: 1.2,A
